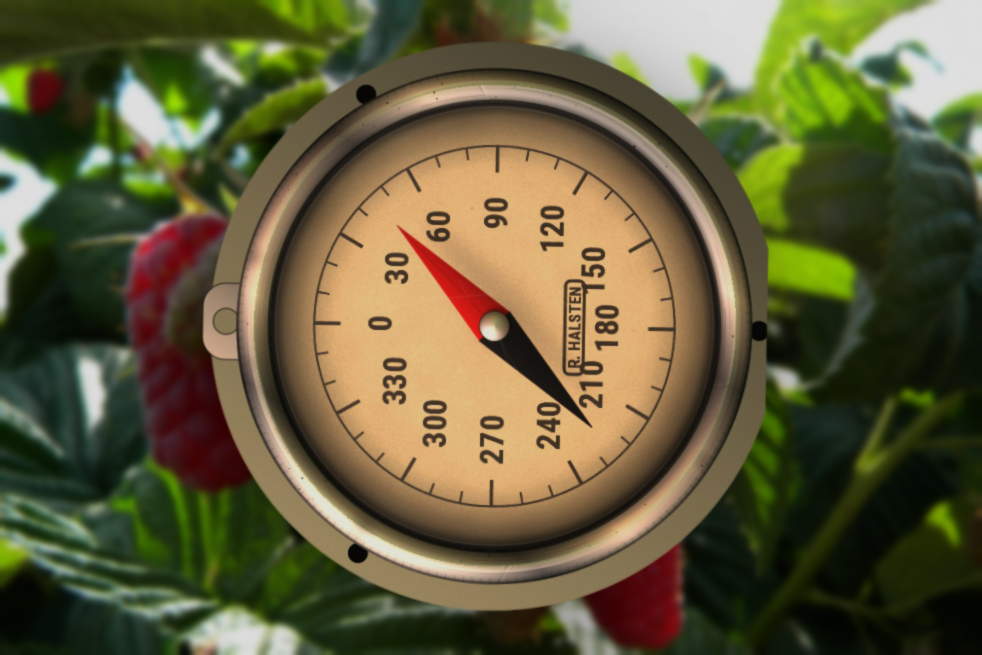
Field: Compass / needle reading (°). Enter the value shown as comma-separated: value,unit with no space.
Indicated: 45,°
